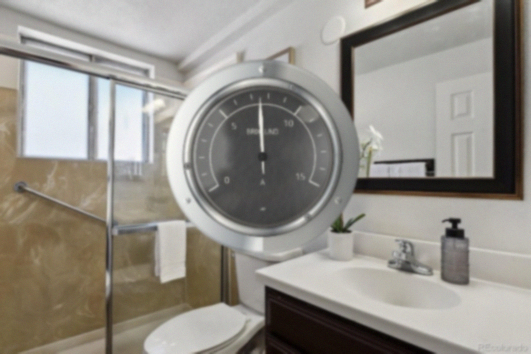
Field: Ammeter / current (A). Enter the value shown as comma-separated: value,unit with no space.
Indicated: 7.5,A
